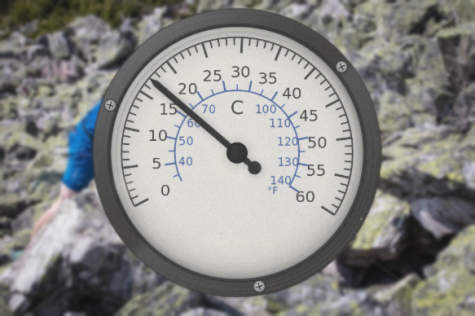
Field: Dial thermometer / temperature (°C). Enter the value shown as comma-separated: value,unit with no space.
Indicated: 17,°C
